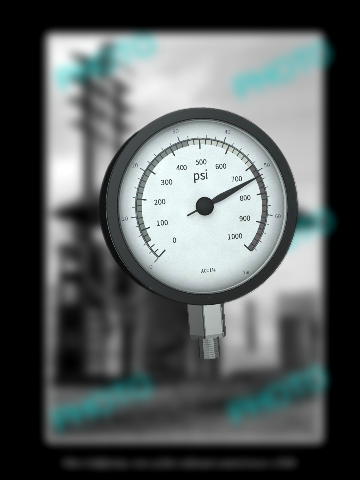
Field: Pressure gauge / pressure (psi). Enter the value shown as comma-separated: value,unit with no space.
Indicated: 740,psi
